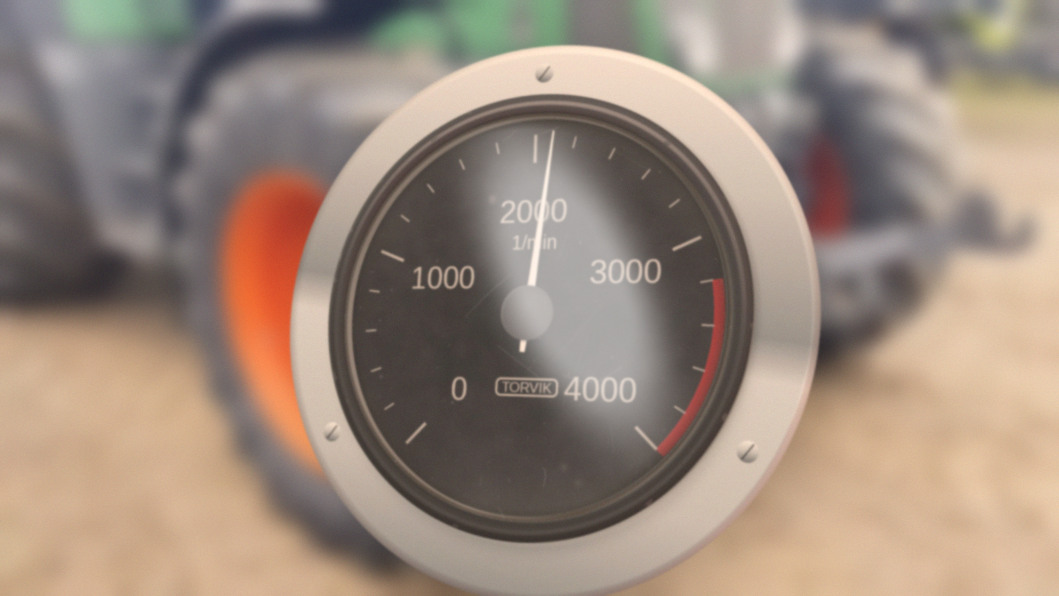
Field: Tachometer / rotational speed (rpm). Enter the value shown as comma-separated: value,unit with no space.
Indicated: 2100,rpm
